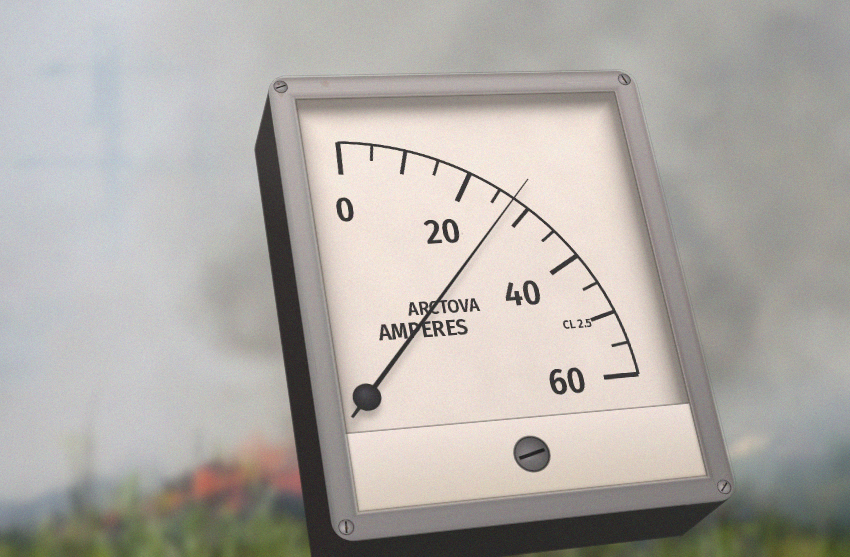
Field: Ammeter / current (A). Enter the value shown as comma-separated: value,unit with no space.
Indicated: 27.5,A
